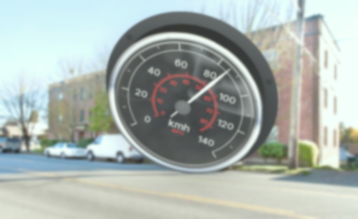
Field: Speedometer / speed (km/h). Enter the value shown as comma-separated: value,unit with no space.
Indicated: 85,km/h
